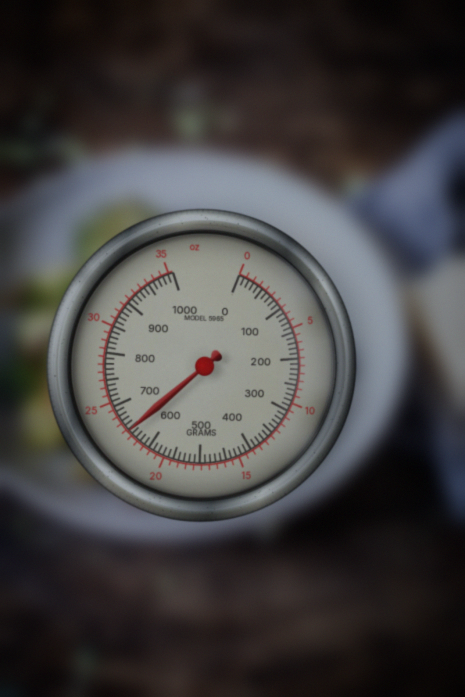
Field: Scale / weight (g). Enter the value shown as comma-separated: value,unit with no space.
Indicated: 650,g
